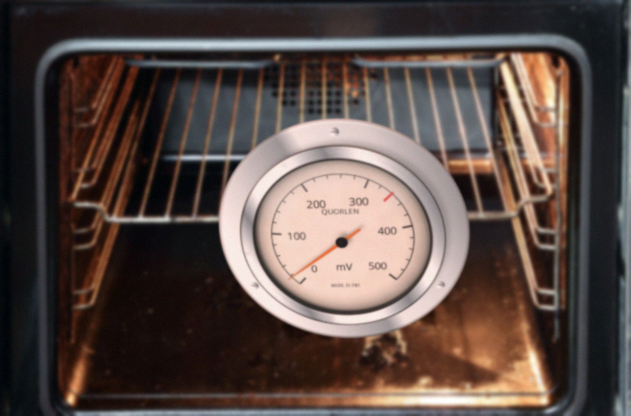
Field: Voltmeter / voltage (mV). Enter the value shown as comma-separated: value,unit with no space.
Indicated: 20,mV
